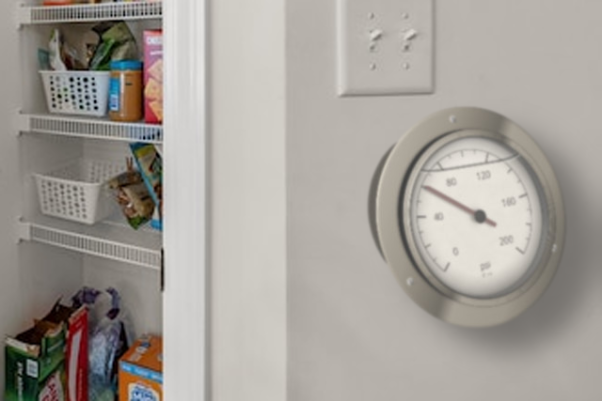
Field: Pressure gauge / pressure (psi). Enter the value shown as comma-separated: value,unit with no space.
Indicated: 60,psi
